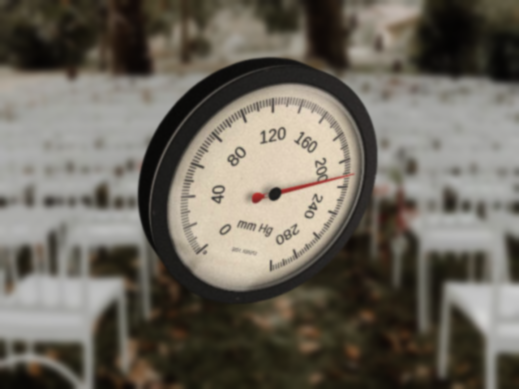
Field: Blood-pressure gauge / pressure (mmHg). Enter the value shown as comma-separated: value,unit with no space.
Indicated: 210,mmHg
